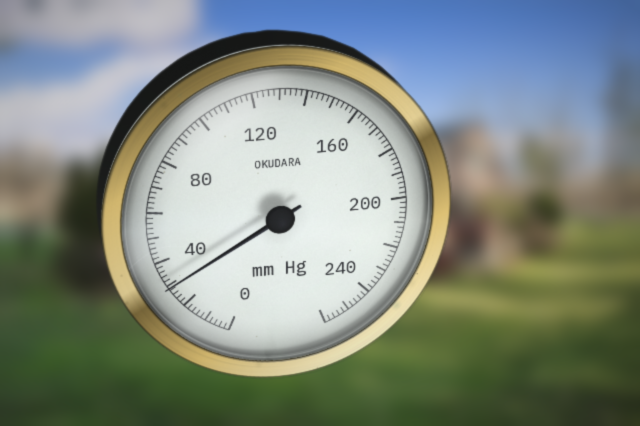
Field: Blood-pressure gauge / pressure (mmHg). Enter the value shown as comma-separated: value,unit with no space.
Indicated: 30,mmHg
